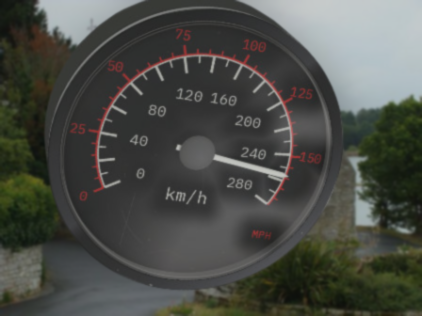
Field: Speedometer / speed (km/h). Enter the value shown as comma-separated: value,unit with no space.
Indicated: 255,km/h
